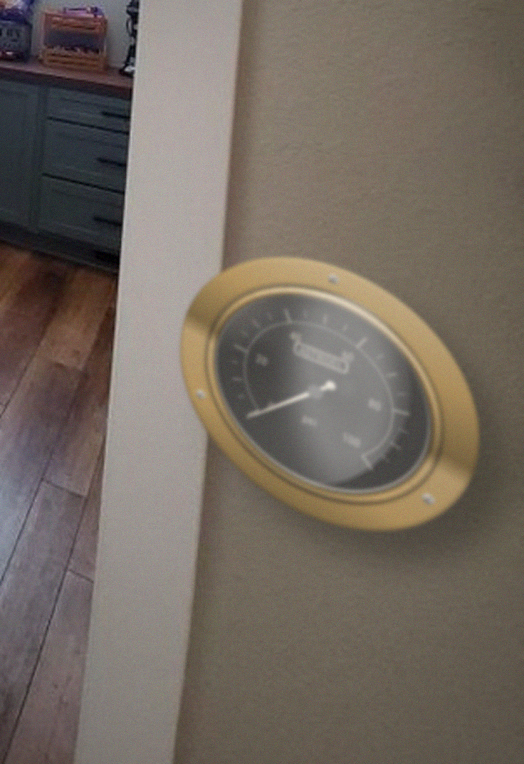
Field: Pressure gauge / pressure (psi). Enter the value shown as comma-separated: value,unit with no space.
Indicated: 0,psi
